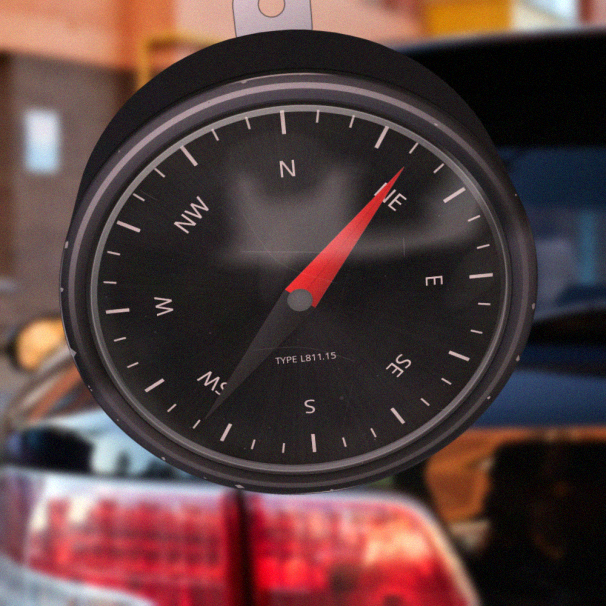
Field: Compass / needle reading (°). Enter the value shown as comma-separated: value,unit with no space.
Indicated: 40,°
